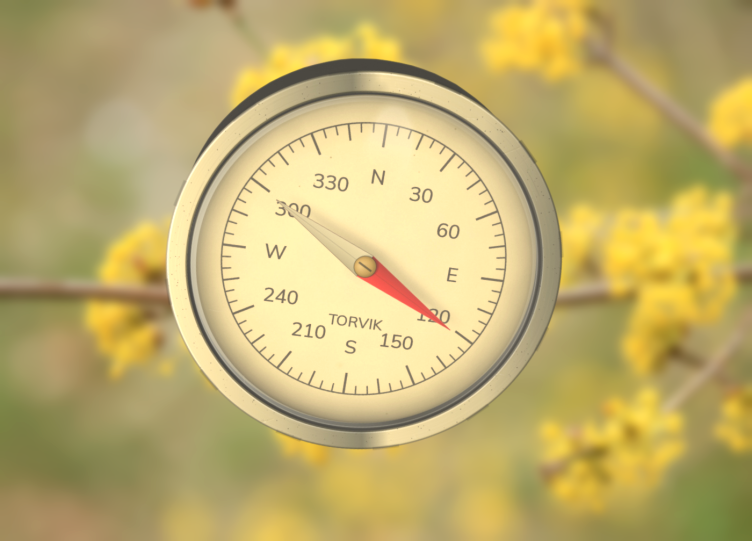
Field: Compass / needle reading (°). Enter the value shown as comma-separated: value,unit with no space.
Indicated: 120,°
